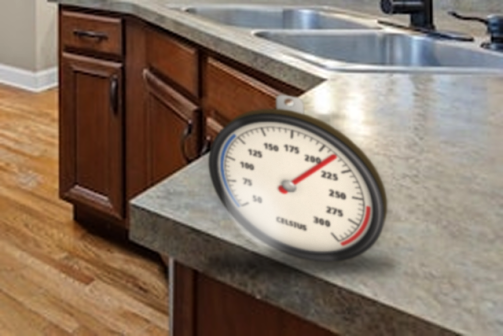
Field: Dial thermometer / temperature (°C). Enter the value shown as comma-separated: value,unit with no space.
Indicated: 210,°C
